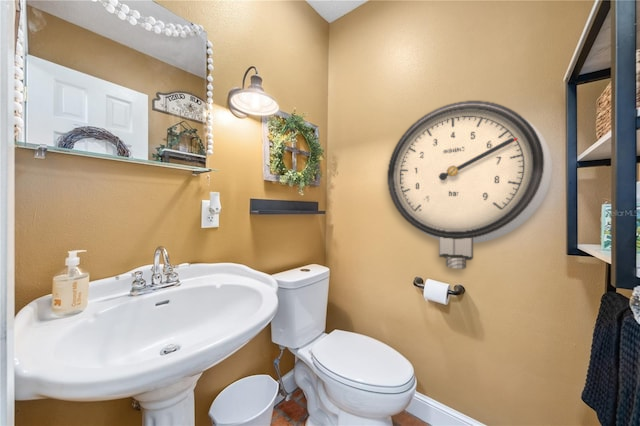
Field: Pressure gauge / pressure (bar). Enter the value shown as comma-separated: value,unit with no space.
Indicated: 6.4,bar
